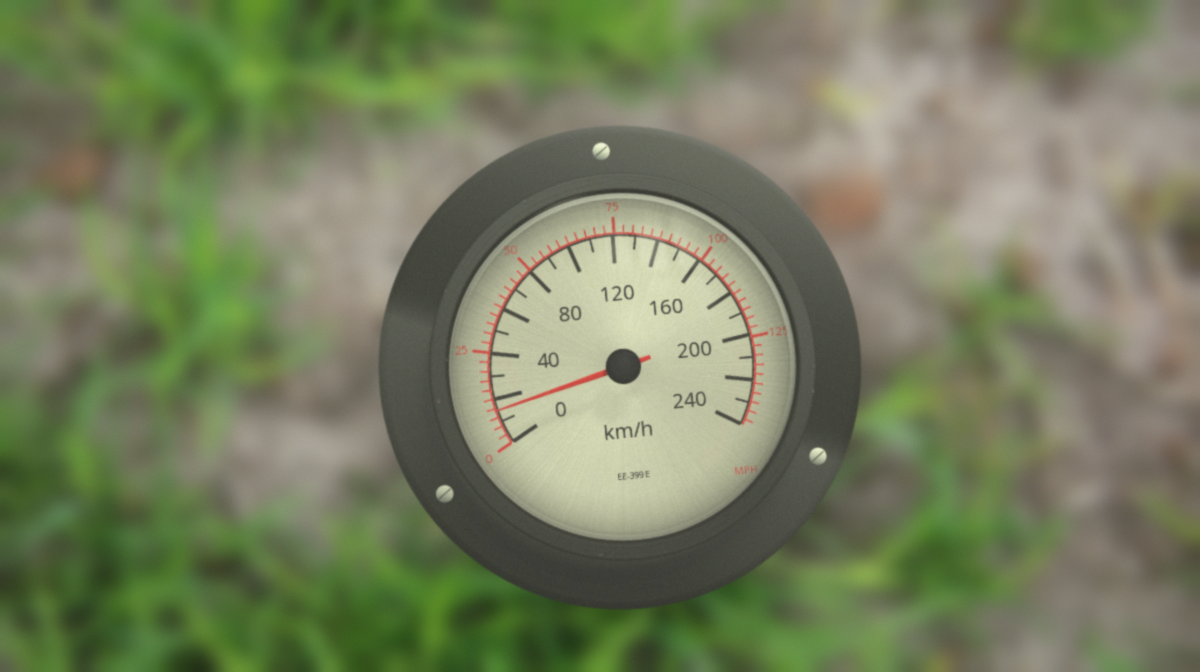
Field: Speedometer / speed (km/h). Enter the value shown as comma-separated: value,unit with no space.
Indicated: 15,km/h
